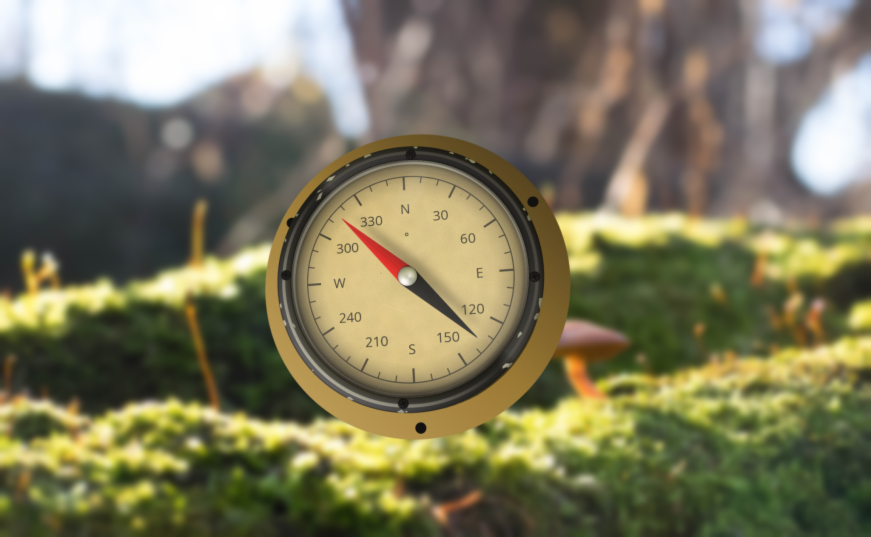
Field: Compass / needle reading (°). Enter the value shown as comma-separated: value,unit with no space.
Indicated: 315,°
